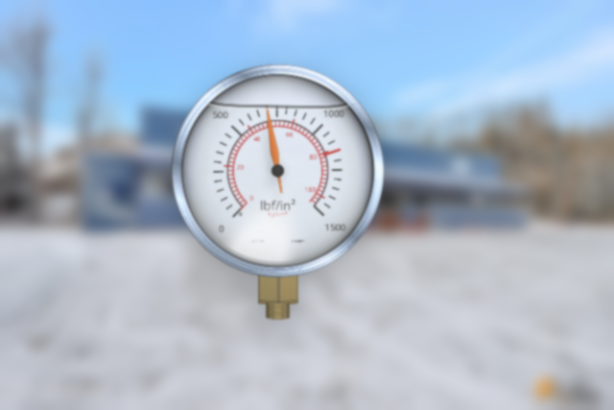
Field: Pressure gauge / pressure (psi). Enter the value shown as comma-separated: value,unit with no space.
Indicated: 700,psi
